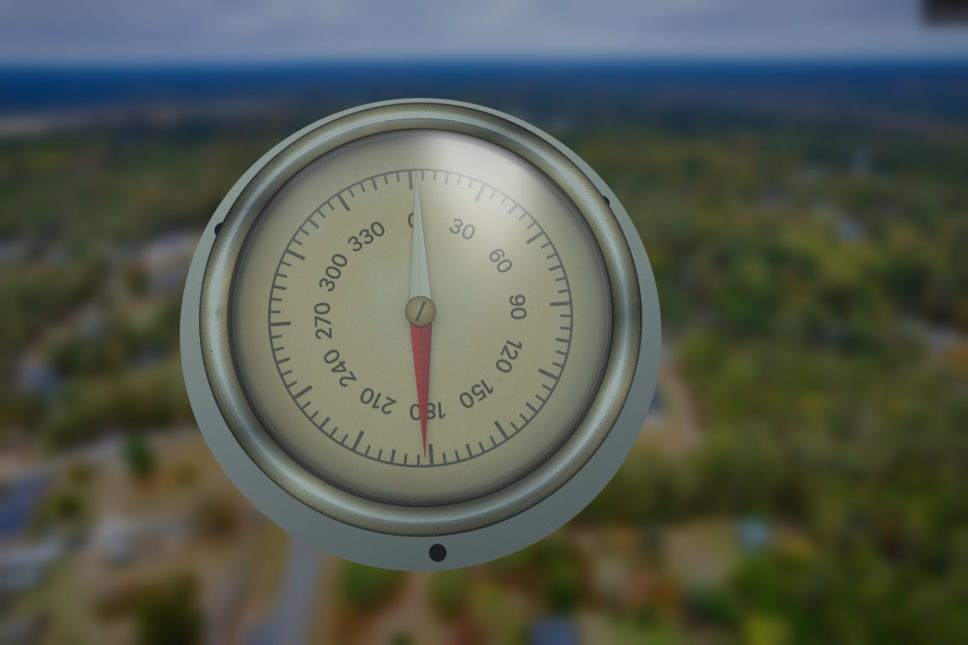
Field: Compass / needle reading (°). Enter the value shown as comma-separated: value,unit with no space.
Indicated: 182.5,°
